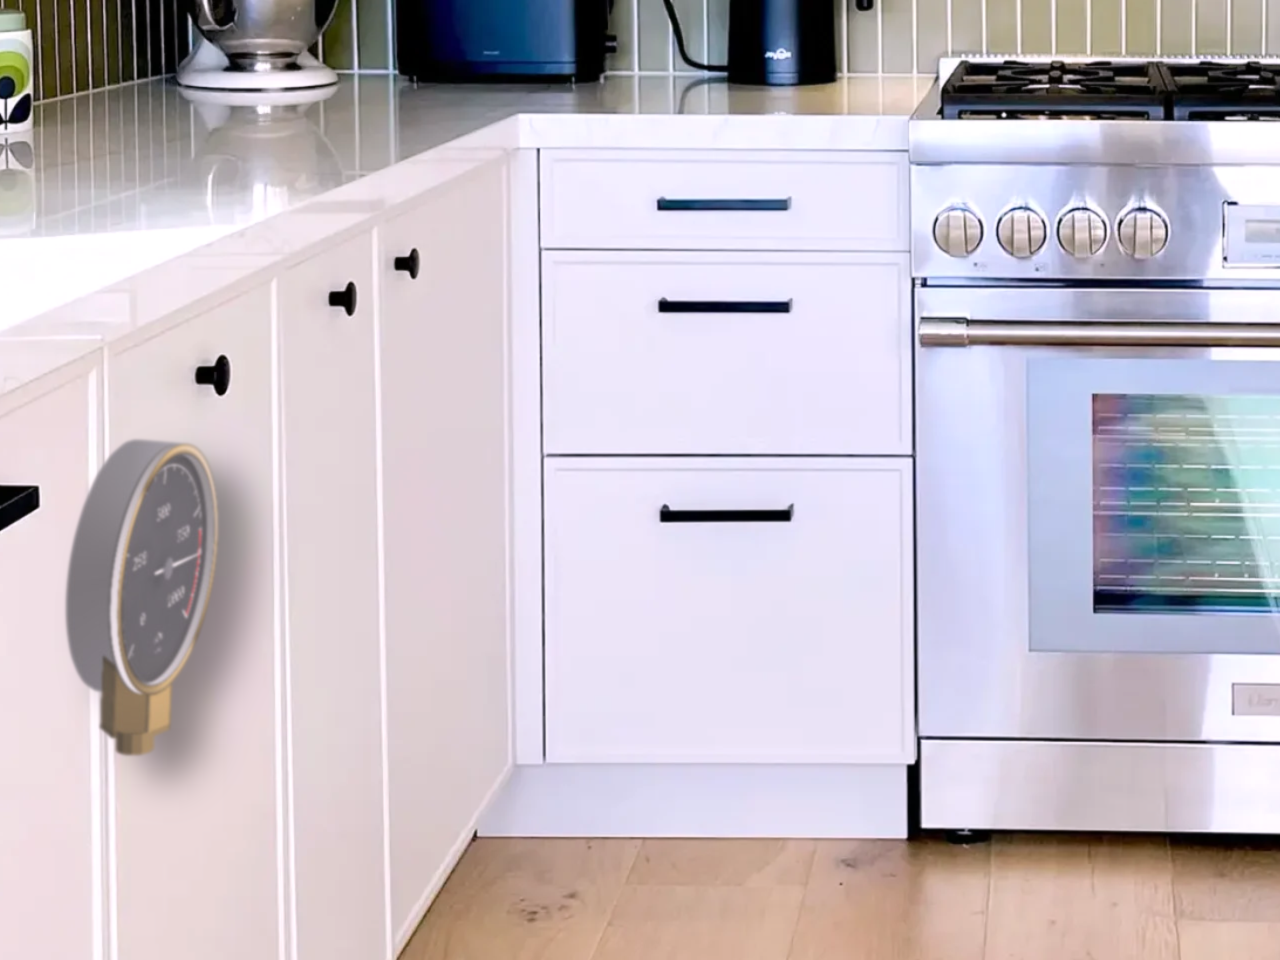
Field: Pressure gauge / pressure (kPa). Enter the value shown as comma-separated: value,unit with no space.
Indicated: 850,kPa
